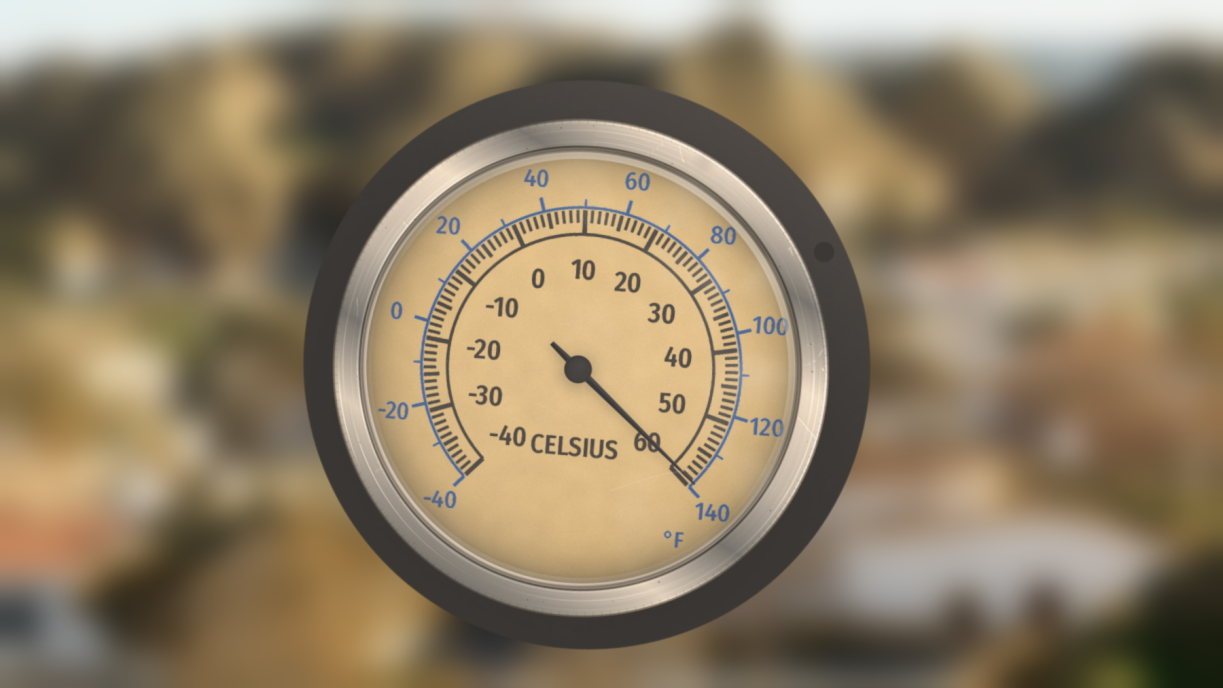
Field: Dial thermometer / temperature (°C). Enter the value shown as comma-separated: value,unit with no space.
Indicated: 59,°C
